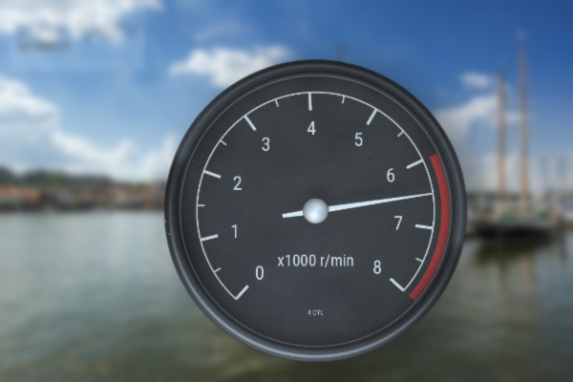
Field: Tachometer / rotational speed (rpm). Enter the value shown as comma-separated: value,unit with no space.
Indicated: 6500,rpm
